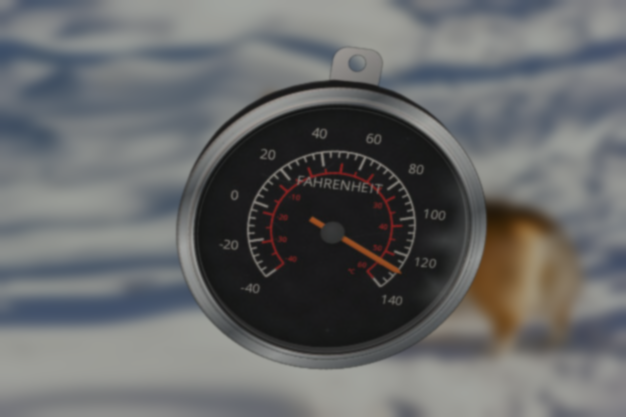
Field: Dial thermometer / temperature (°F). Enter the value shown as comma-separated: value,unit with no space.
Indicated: 128,°F
